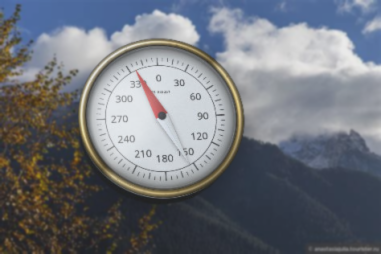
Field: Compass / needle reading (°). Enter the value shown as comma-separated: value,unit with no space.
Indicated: 335,°
